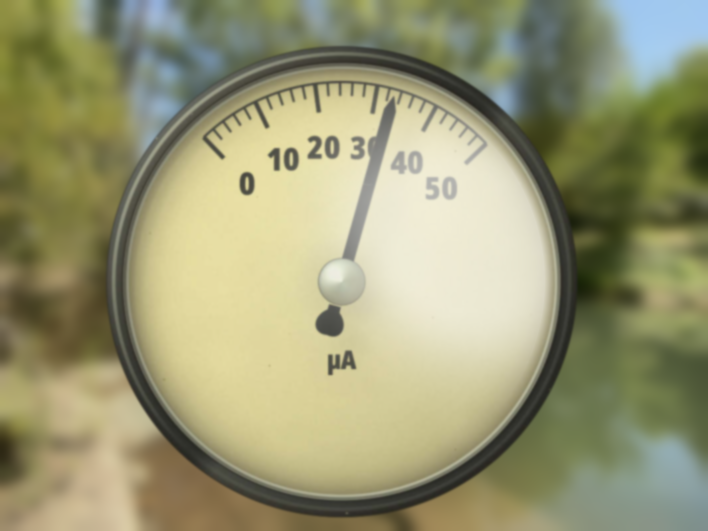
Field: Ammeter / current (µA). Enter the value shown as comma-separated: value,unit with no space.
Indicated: 33,µA
